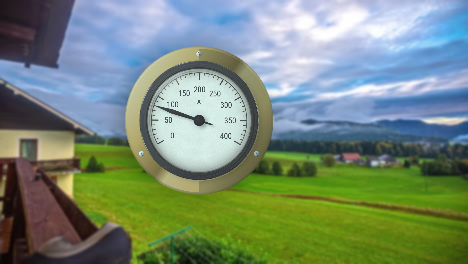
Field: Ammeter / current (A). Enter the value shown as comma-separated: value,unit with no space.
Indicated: 80,A
